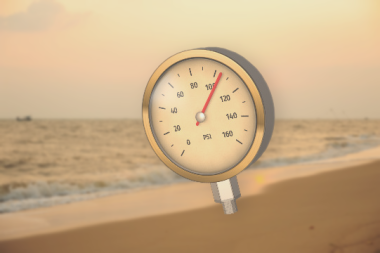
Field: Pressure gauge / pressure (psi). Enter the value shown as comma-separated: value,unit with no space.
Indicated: 105,psi
